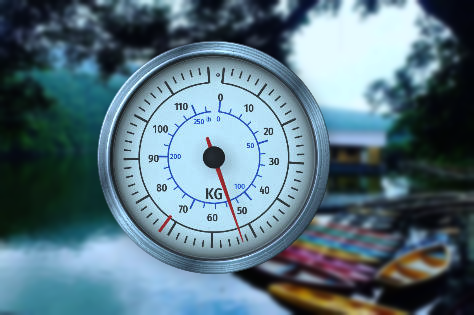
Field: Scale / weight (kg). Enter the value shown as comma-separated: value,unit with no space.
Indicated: 53,kg
